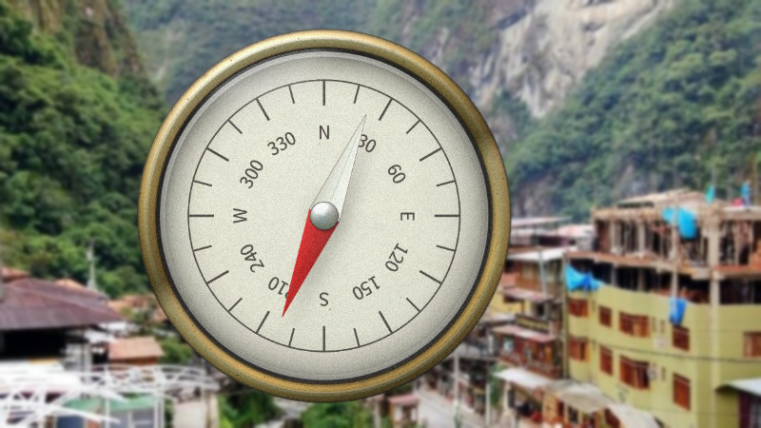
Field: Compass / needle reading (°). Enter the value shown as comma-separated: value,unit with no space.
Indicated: 202.5,°
